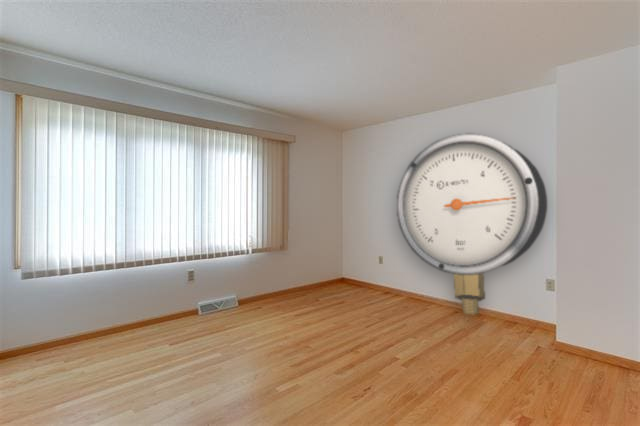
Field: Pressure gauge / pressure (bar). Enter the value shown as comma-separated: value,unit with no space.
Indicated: 5,bar
